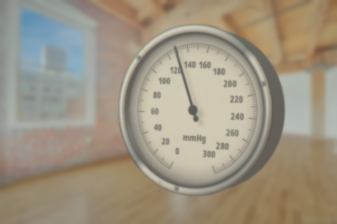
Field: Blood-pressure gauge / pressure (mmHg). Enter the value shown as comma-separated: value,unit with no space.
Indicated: 130,mmHg
